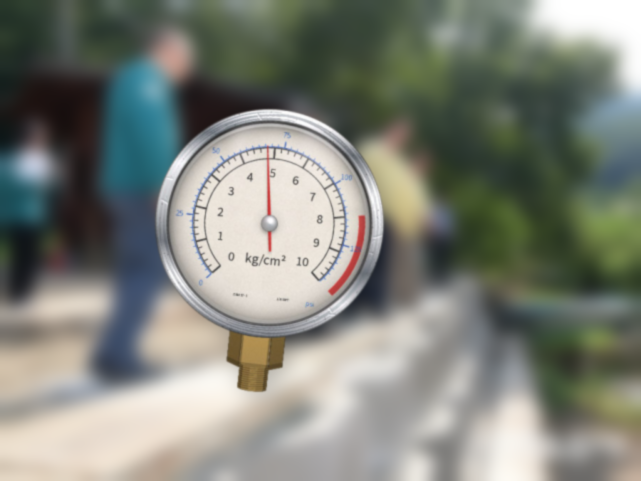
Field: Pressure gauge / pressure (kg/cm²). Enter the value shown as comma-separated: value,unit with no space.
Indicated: 4.8,kg/cm²
